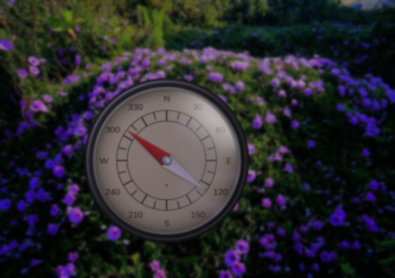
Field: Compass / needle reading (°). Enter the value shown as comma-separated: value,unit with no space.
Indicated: 307.5,°
